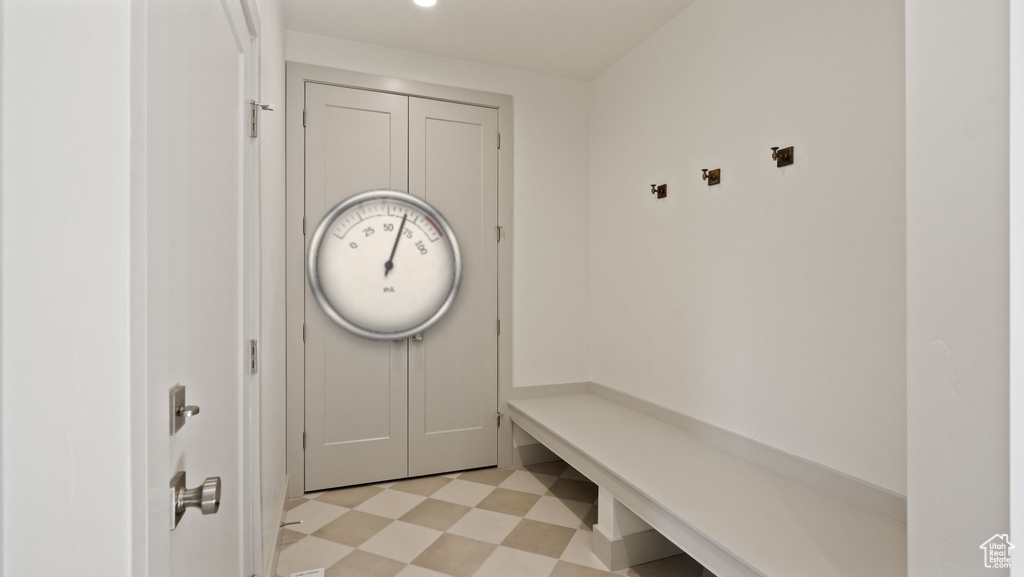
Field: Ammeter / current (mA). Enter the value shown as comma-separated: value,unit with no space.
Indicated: 65,mA
